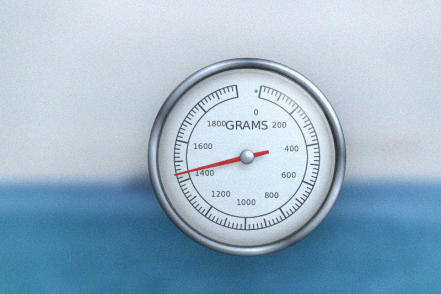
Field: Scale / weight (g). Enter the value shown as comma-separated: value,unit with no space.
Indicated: 1440,g
